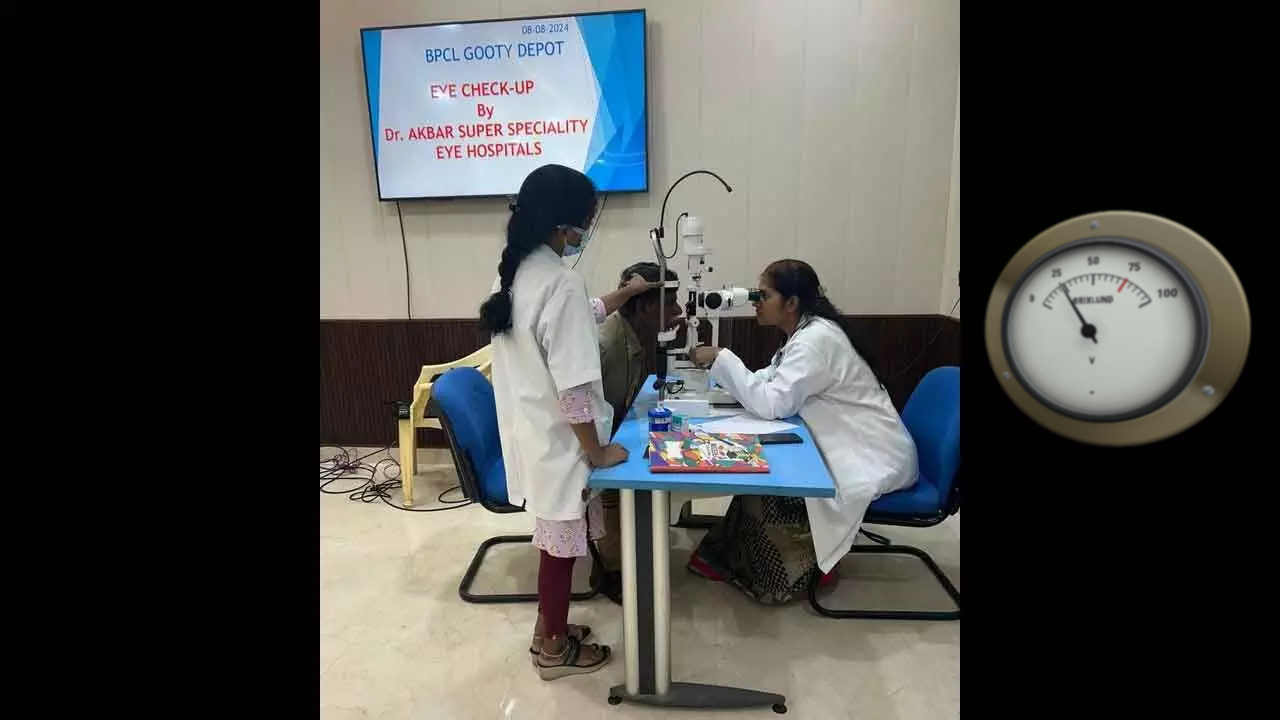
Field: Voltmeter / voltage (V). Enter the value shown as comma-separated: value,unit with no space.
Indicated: 25,V
